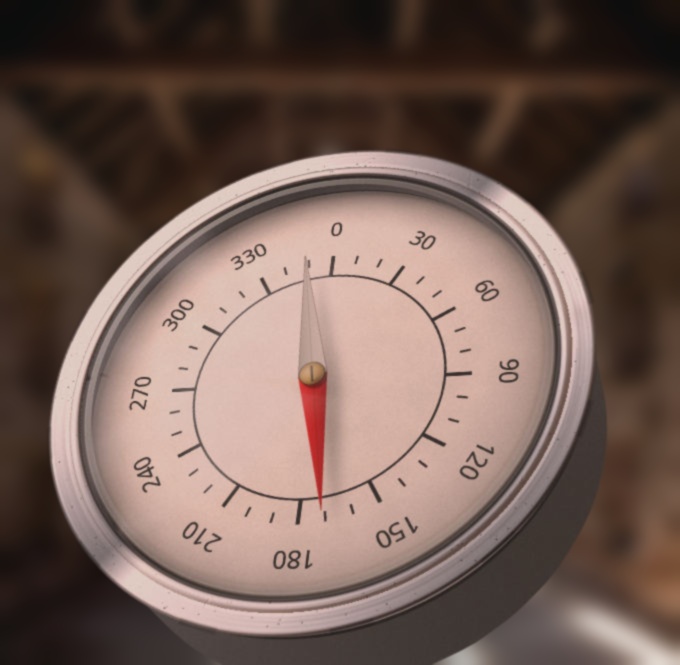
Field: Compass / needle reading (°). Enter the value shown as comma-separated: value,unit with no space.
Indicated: 170,°
